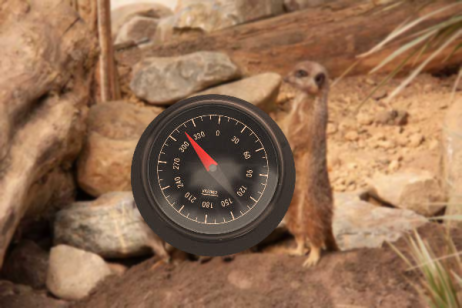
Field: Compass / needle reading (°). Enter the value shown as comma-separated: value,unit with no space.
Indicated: 315,°
